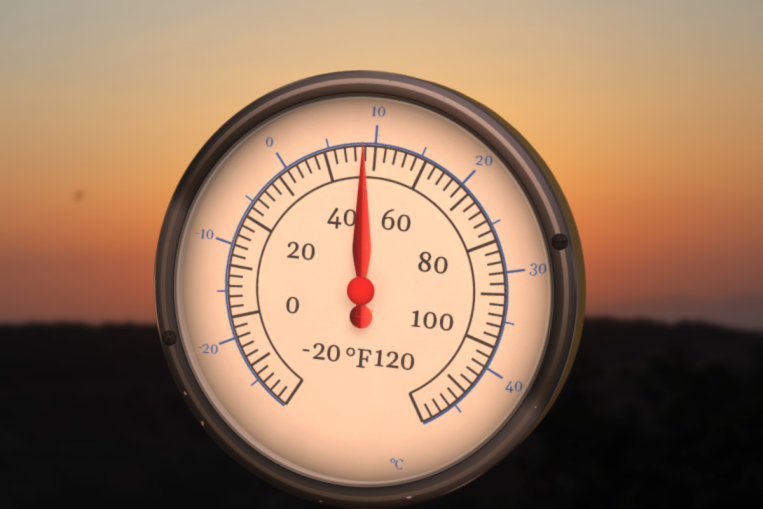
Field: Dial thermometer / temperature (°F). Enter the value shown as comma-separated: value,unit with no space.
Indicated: 48,°F
